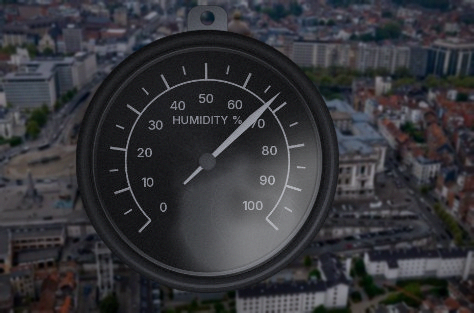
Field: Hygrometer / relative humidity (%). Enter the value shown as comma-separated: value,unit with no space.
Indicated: 67.5,%
